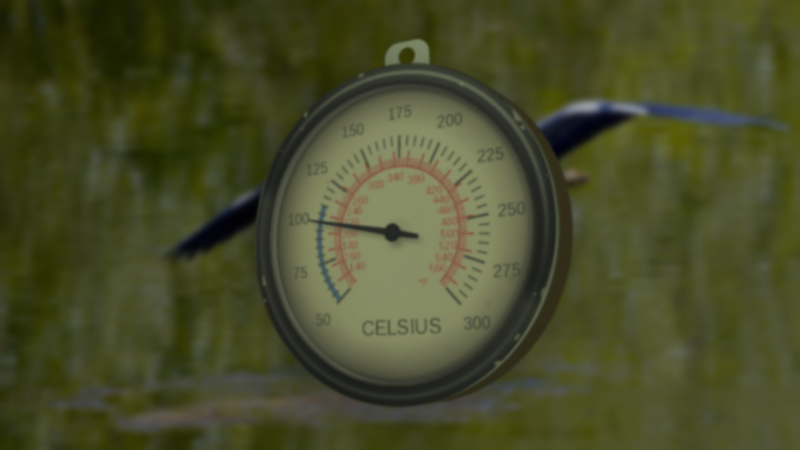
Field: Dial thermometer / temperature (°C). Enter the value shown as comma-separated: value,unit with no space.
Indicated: 100,°C
